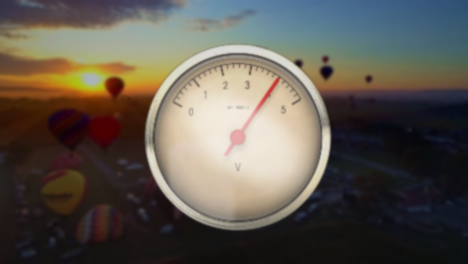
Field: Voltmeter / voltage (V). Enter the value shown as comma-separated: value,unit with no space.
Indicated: 4,V
